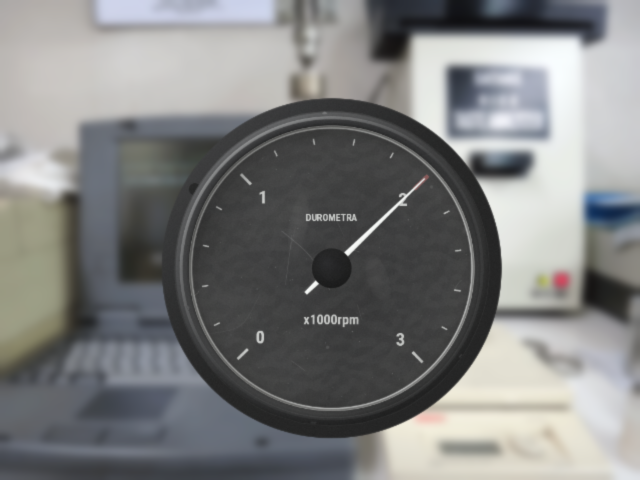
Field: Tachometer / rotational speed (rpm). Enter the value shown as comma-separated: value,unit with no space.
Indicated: 2000,rpm
